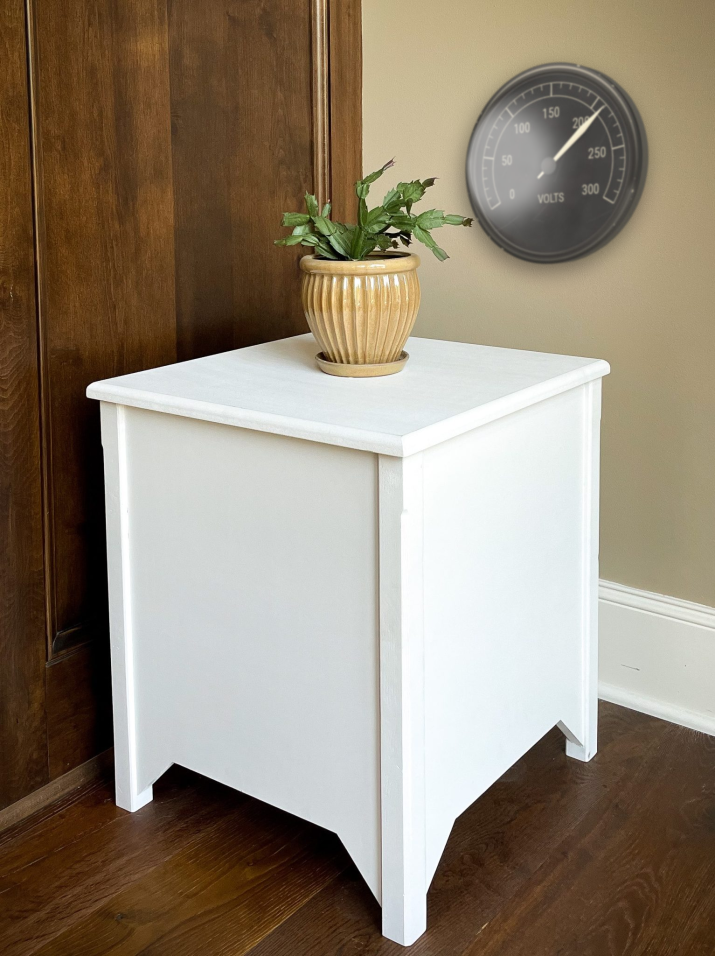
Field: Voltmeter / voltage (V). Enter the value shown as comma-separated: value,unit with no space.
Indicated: 210,V
